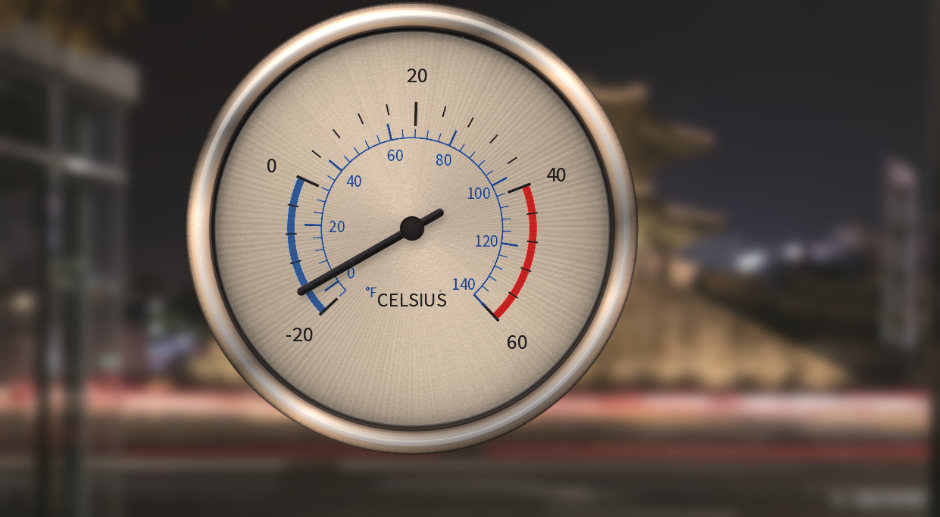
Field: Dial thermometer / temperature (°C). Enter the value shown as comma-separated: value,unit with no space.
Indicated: -16,°C
